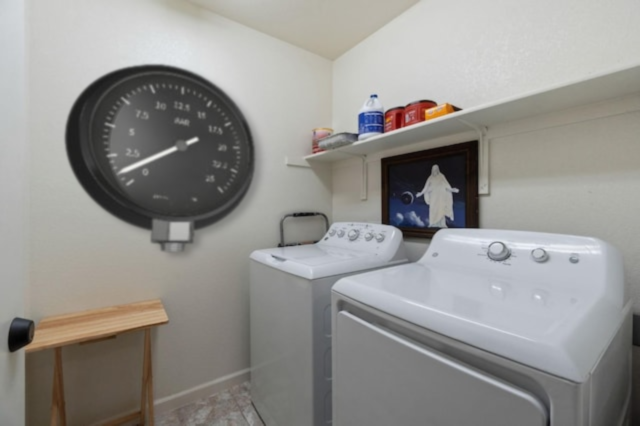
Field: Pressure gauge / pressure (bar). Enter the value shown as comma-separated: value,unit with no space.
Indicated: 1,bar
